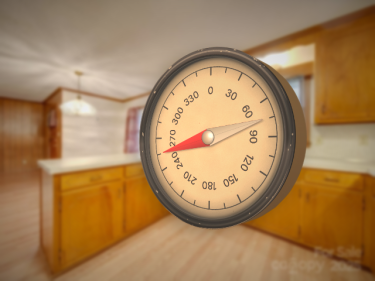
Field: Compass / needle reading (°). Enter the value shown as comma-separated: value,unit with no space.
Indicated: 255,°
